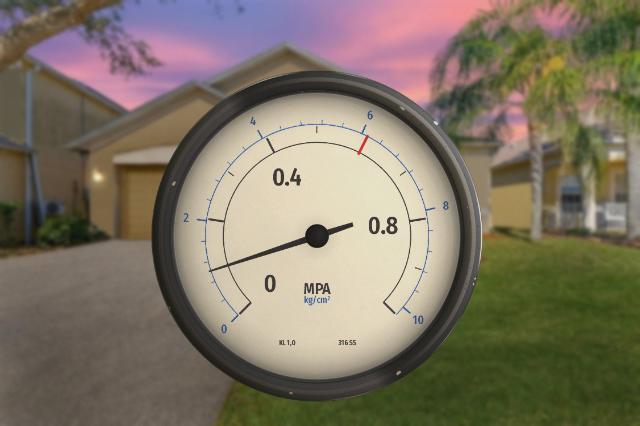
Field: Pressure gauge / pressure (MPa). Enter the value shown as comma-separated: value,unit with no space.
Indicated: 0.1,MPa
